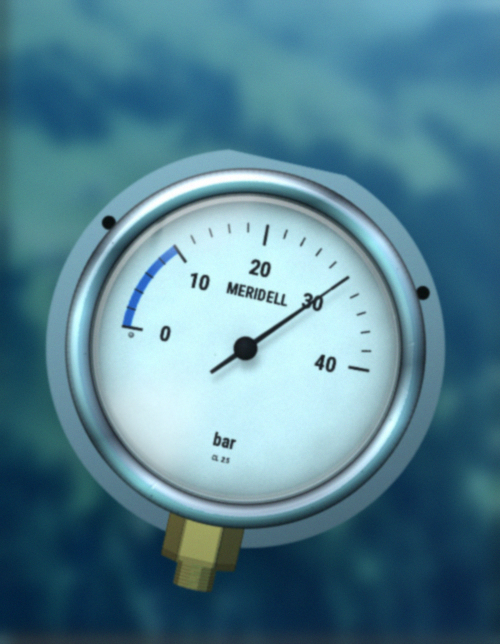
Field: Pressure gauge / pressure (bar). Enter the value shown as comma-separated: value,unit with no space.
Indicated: 30,bar
